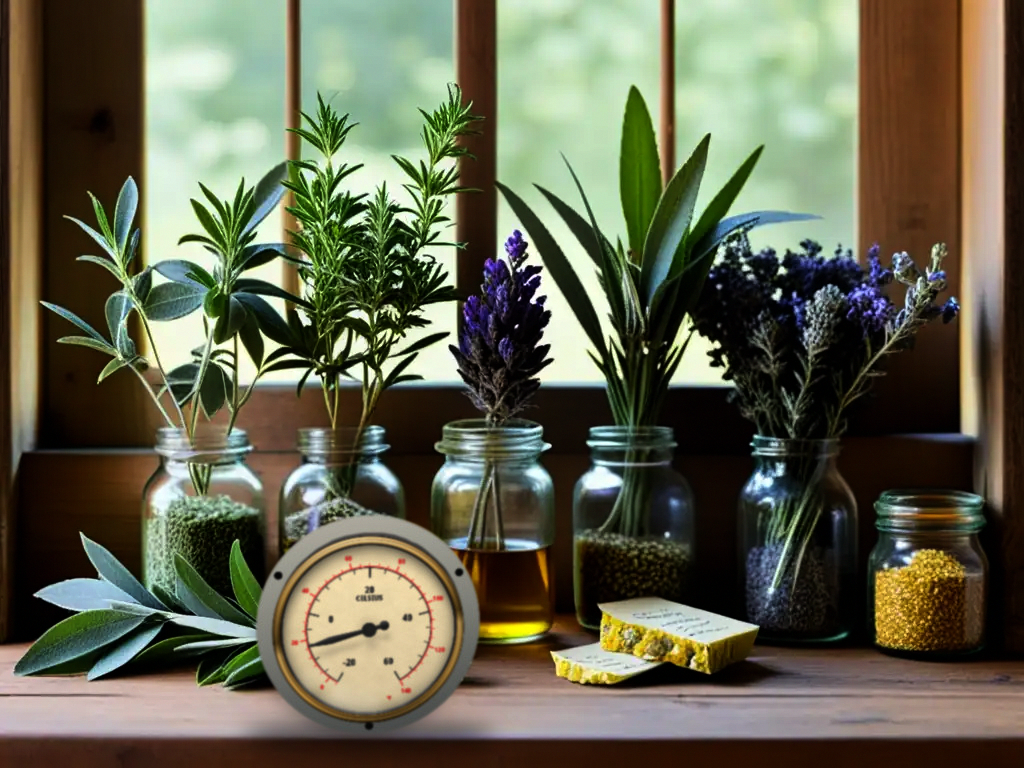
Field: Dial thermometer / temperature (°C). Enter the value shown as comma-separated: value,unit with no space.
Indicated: -8,°C
